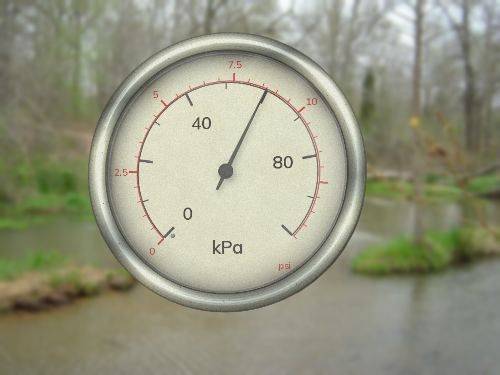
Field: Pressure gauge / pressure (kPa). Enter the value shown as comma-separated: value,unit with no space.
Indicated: 60,kPa
